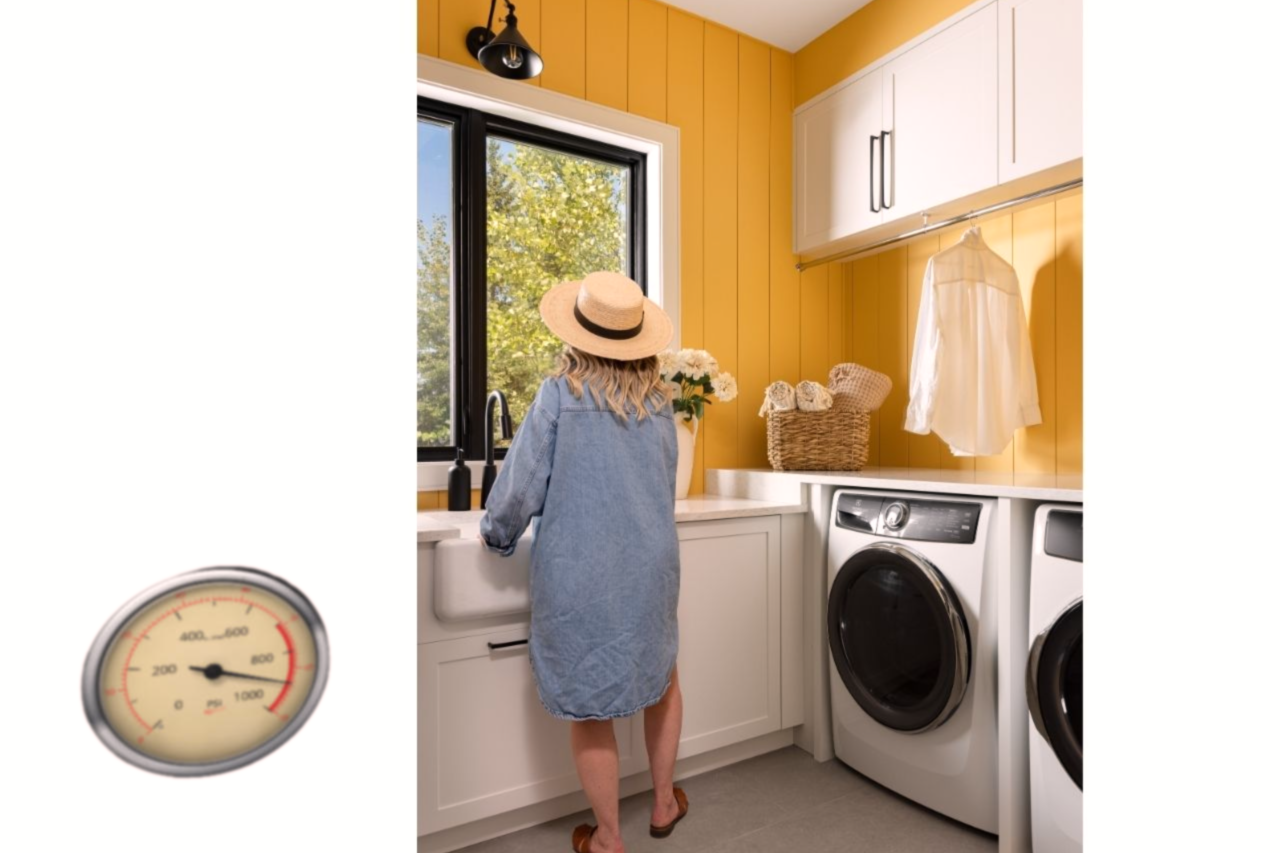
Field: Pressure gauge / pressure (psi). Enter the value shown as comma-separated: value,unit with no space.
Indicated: 900,psi
